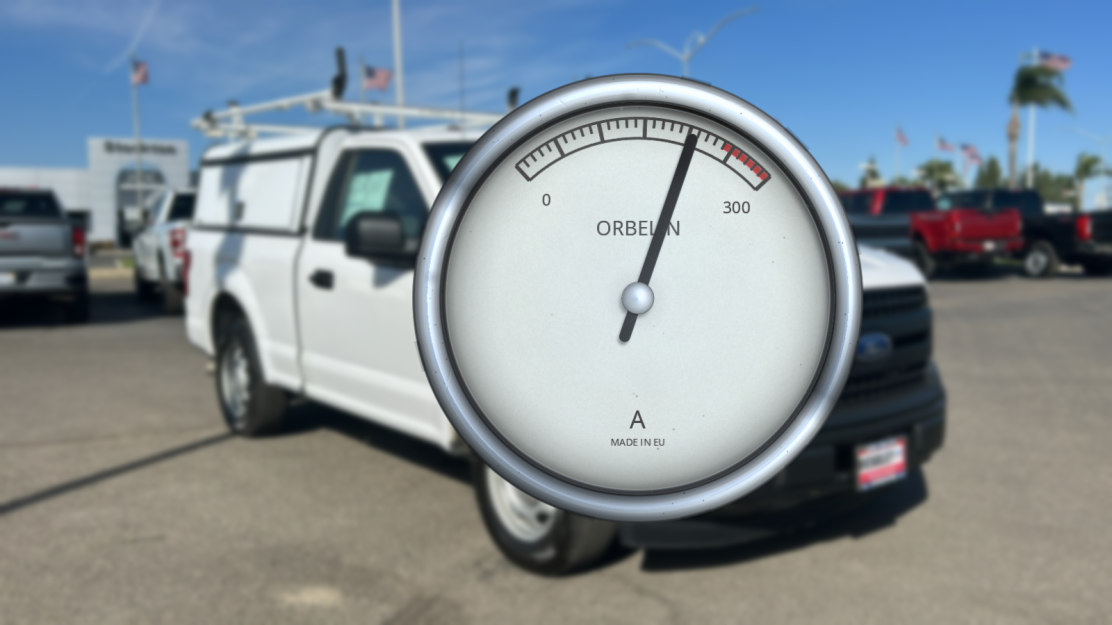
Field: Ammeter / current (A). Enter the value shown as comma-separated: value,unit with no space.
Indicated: 205,A
